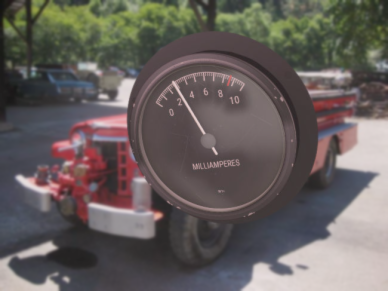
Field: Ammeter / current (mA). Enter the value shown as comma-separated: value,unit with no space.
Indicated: 3,mA
